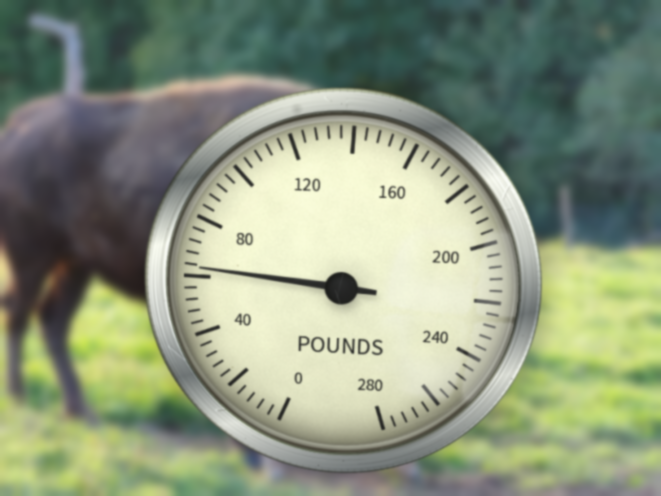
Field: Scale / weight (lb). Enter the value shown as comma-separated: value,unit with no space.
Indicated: 64,lb
